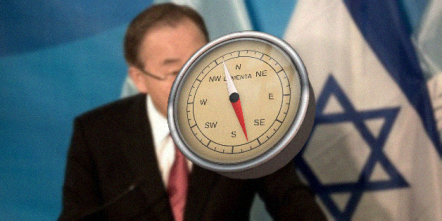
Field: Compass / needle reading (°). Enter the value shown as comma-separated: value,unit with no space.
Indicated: 160,°
